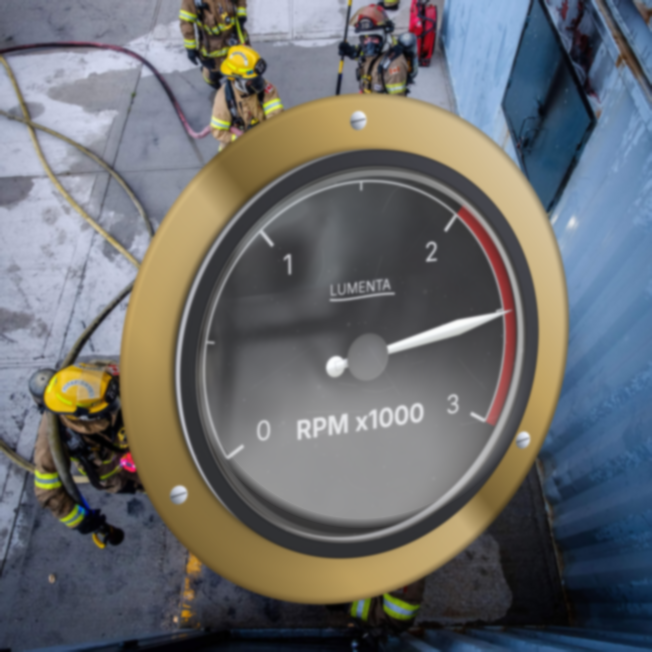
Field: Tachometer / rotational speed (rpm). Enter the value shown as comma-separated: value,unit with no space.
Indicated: 2500,rpm
